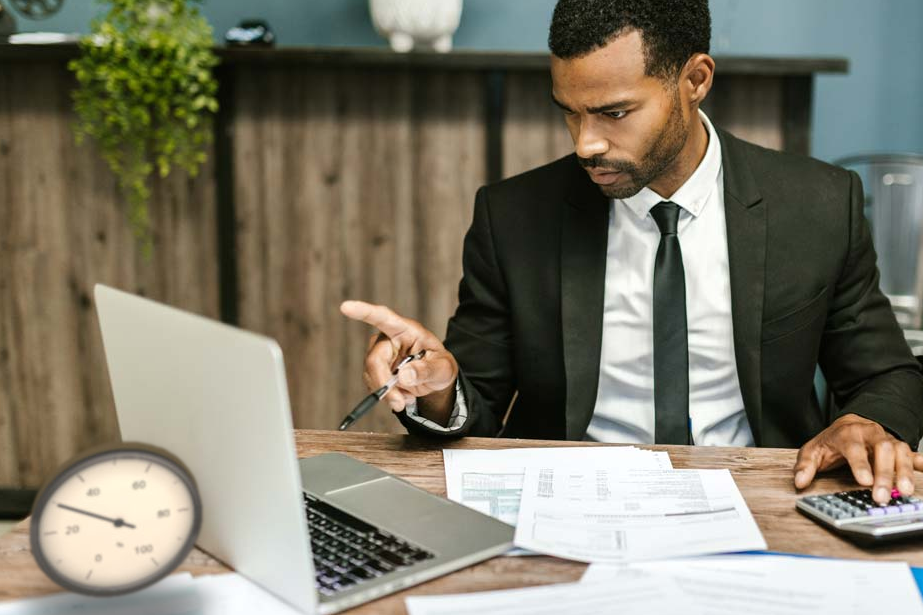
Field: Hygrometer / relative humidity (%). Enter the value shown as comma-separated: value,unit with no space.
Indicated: 30,%
